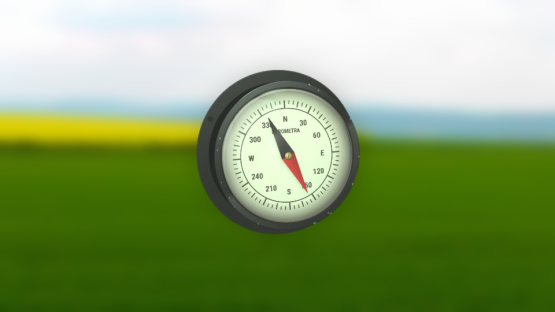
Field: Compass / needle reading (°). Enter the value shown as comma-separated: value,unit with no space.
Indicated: 155,°
